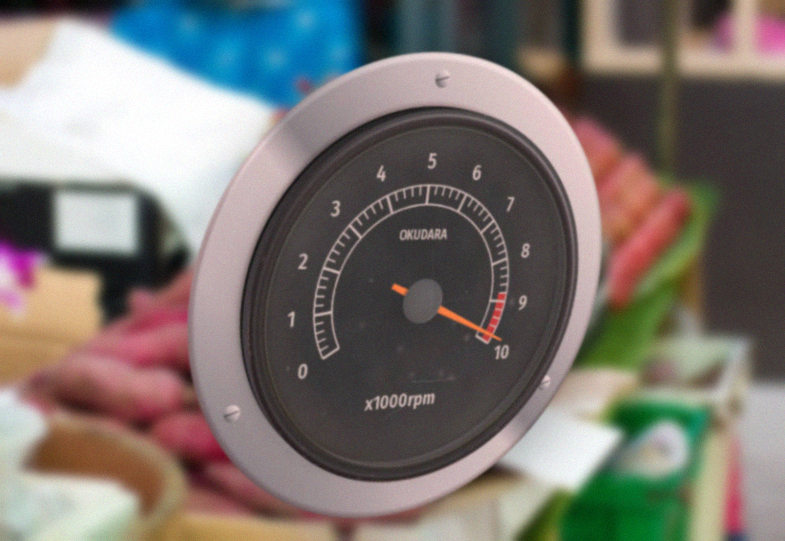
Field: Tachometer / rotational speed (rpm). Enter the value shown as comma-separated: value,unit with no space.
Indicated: 9800,rpm
